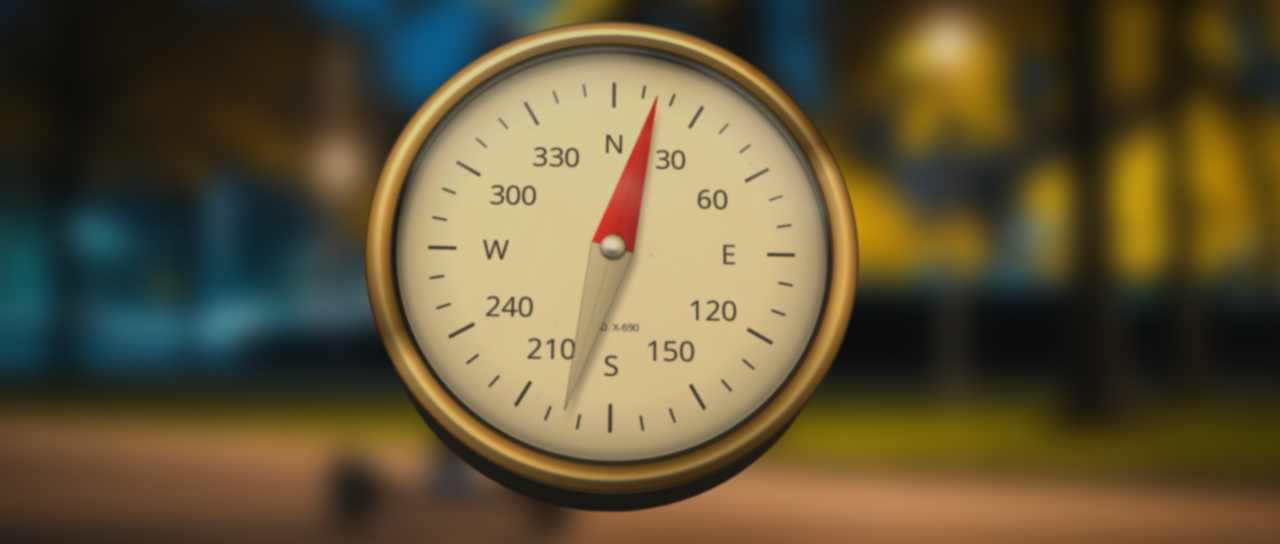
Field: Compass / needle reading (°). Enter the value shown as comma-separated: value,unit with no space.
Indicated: 15,°
